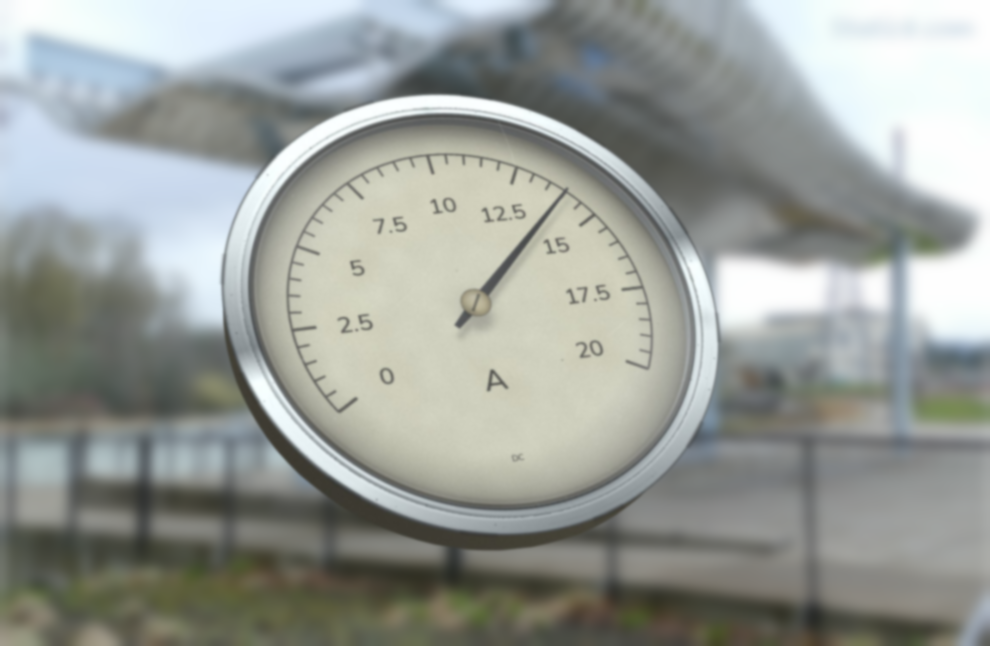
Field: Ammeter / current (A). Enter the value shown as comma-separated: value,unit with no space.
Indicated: 14,A
